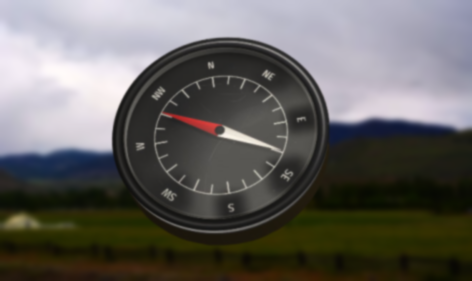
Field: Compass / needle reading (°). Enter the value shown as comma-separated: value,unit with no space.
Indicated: 300,°
